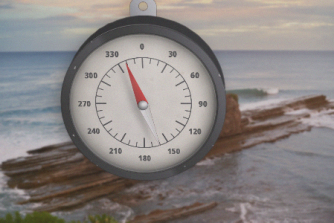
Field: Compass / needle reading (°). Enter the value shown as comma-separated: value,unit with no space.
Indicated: 340,°
